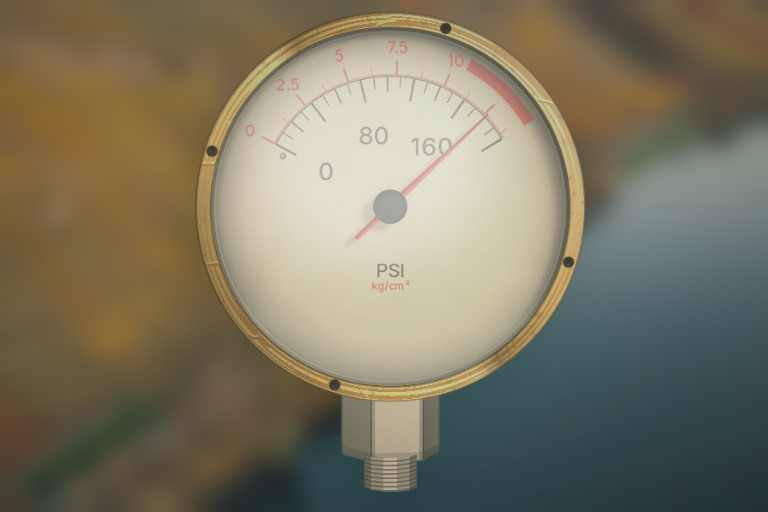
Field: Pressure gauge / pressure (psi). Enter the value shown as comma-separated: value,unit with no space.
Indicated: 180,psi
